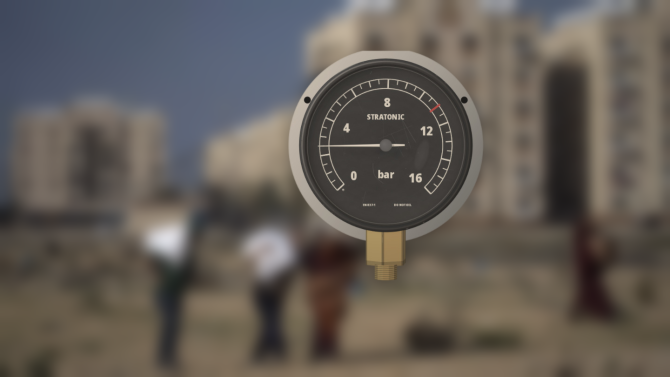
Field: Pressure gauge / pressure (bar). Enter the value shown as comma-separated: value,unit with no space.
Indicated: 2.5,bar
